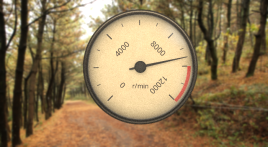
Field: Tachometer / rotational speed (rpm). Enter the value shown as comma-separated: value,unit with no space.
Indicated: 9500,rpm
